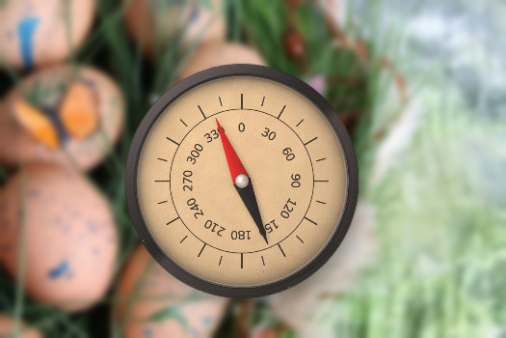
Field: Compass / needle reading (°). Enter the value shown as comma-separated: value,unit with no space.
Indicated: 337.5,°
